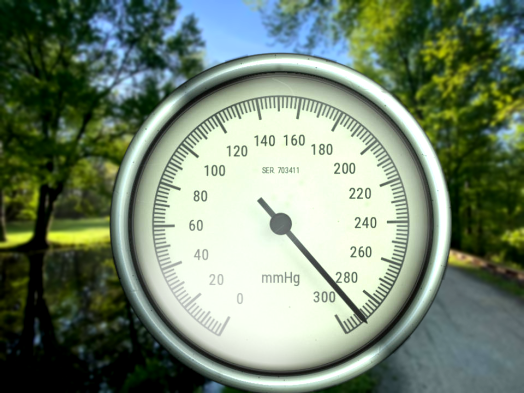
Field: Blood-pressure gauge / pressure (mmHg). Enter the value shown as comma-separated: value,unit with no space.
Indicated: 290,mmHg
